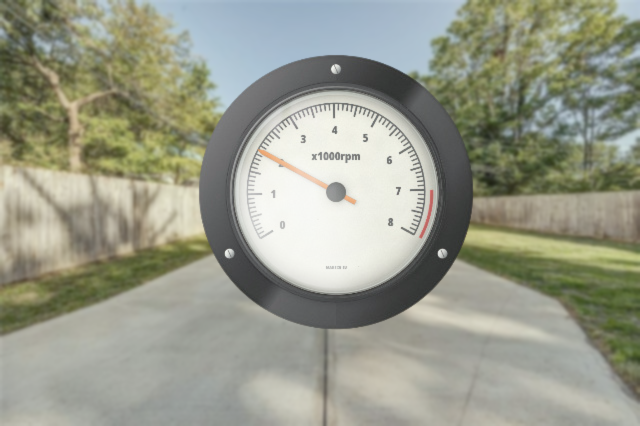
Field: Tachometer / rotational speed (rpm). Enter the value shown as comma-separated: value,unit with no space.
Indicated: 2000,rpm
